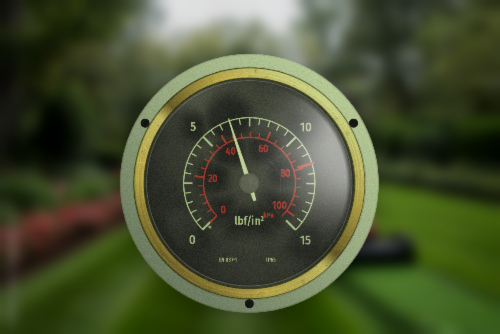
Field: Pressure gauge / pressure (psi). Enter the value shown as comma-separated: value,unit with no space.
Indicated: 6.5,psi
